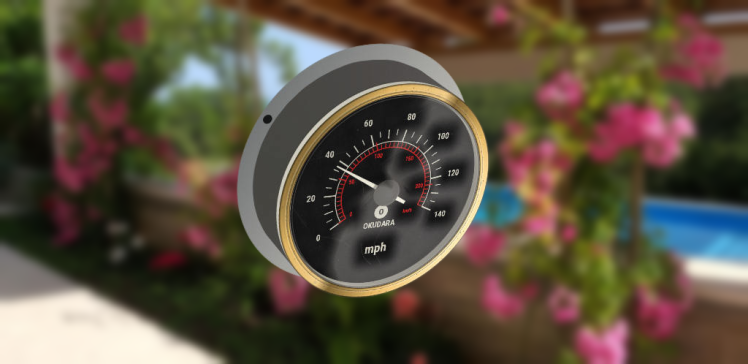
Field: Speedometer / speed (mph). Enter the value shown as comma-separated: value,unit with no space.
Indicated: 37.5,mph
